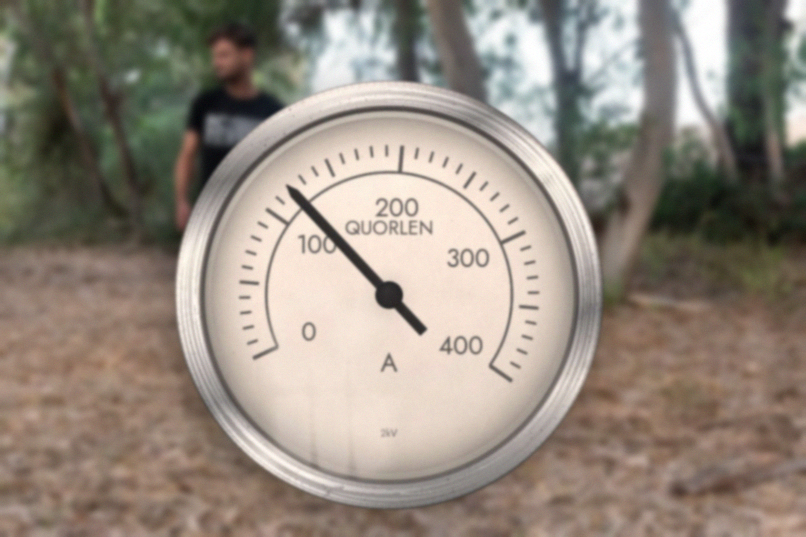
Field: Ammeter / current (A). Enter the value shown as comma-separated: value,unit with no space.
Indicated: 120,A
